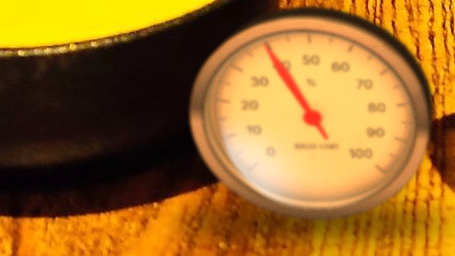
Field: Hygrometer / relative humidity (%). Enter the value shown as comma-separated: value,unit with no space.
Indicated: 40,%
